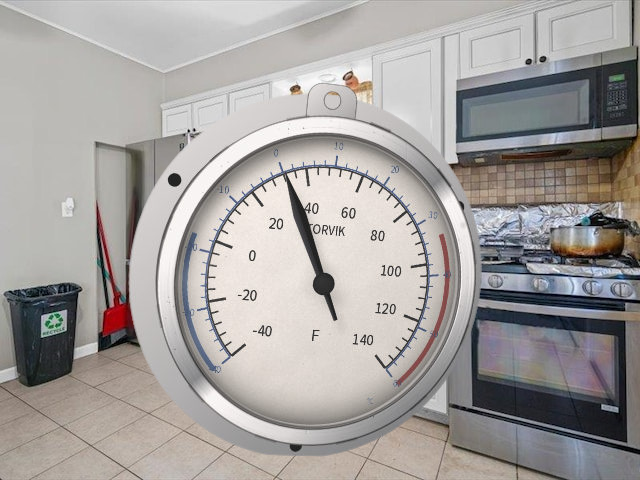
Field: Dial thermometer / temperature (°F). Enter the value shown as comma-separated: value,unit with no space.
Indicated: 32,°F
